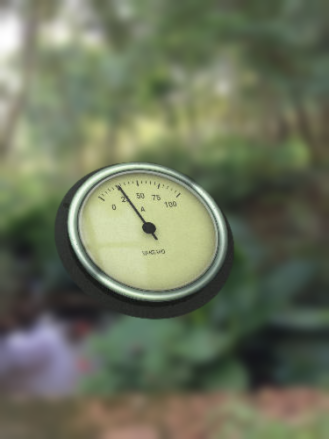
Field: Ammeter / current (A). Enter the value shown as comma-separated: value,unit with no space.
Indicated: 25,A
